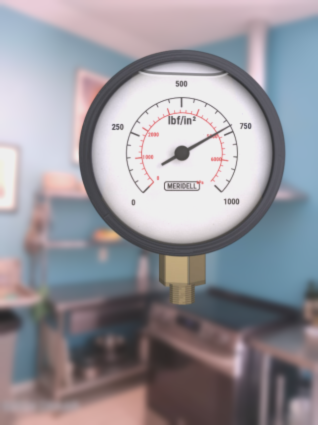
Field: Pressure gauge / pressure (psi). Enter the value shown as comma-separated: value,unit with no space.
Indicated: 725,psi
